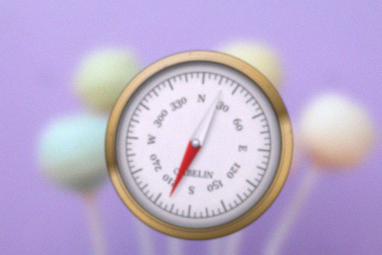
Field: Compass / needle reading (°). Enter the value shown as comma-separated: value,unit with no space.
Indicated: 200,°
